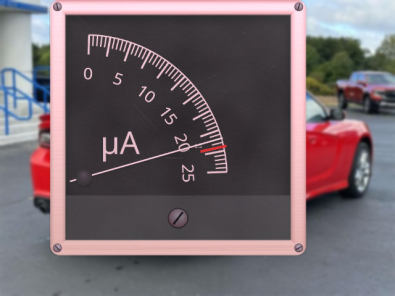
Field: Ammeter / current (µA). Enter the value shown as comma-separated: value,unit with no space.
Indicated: 21,µA
